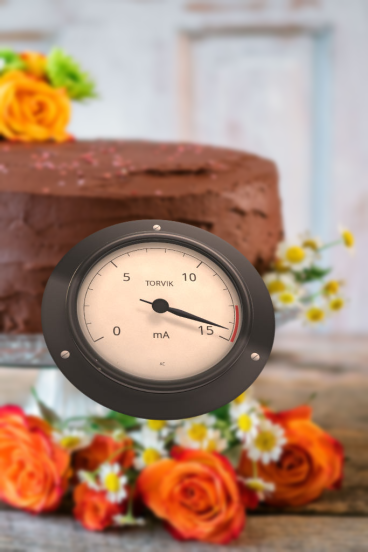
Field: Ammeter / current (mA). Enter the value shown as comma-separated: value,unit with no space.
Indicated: 14.5,mA
